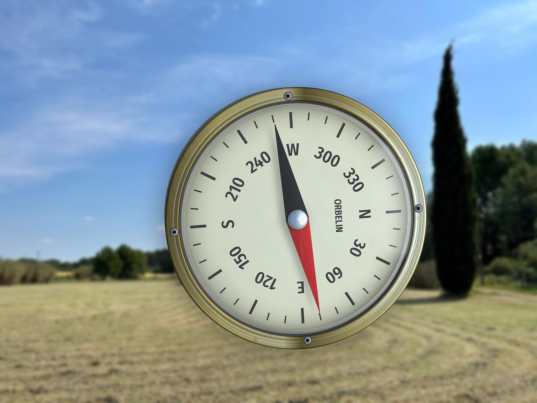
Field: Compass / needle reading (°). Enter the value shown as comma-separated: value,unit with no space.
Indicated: 80,°
